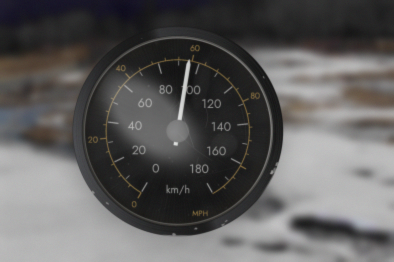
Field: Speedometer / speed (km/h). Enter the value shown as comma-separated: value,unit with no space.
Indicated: 95,km/h
